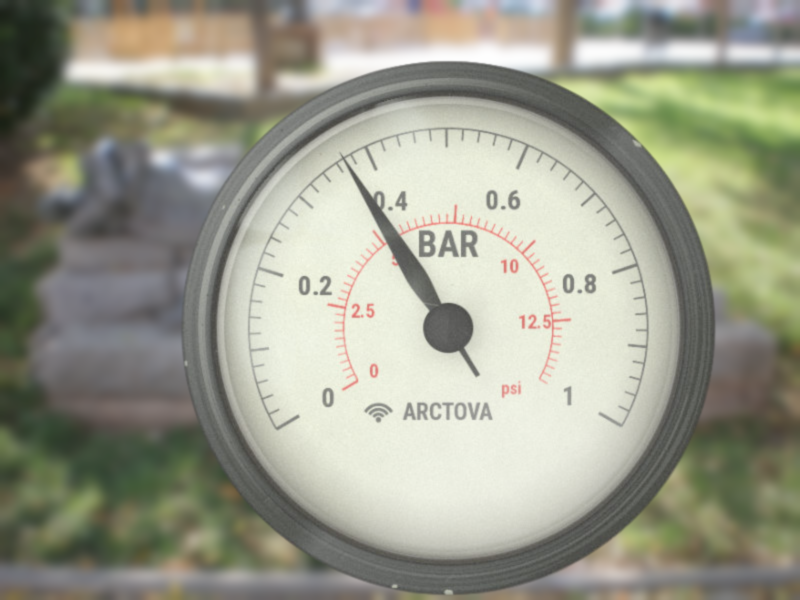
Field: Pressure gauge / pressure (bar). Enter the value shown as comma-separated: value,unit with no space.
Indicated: 0.37,bar
